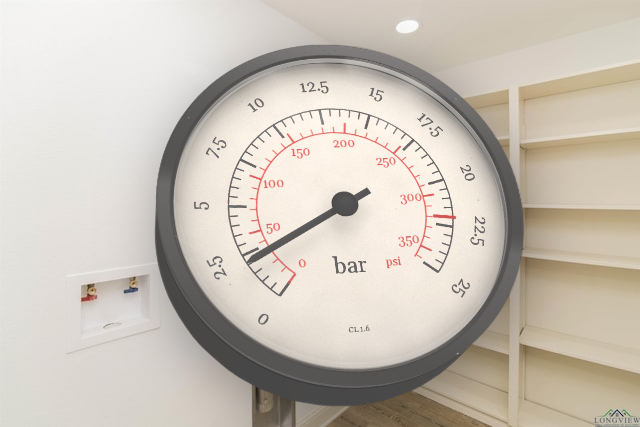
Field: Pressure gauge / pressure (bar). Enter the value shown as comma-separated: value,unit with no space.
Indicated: 2,bar
